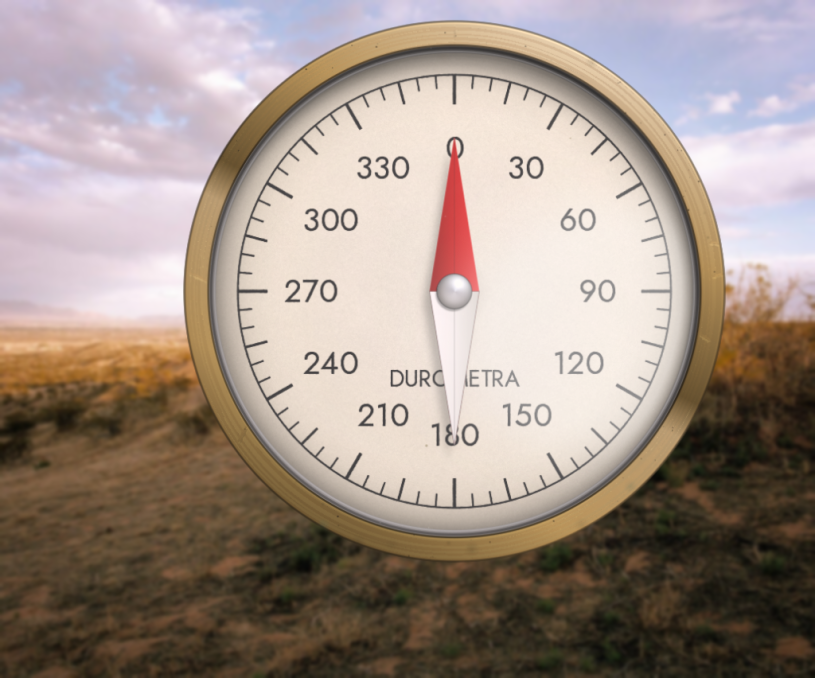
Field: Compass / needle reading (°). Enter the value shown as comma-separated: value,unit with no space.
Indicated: 0,°
